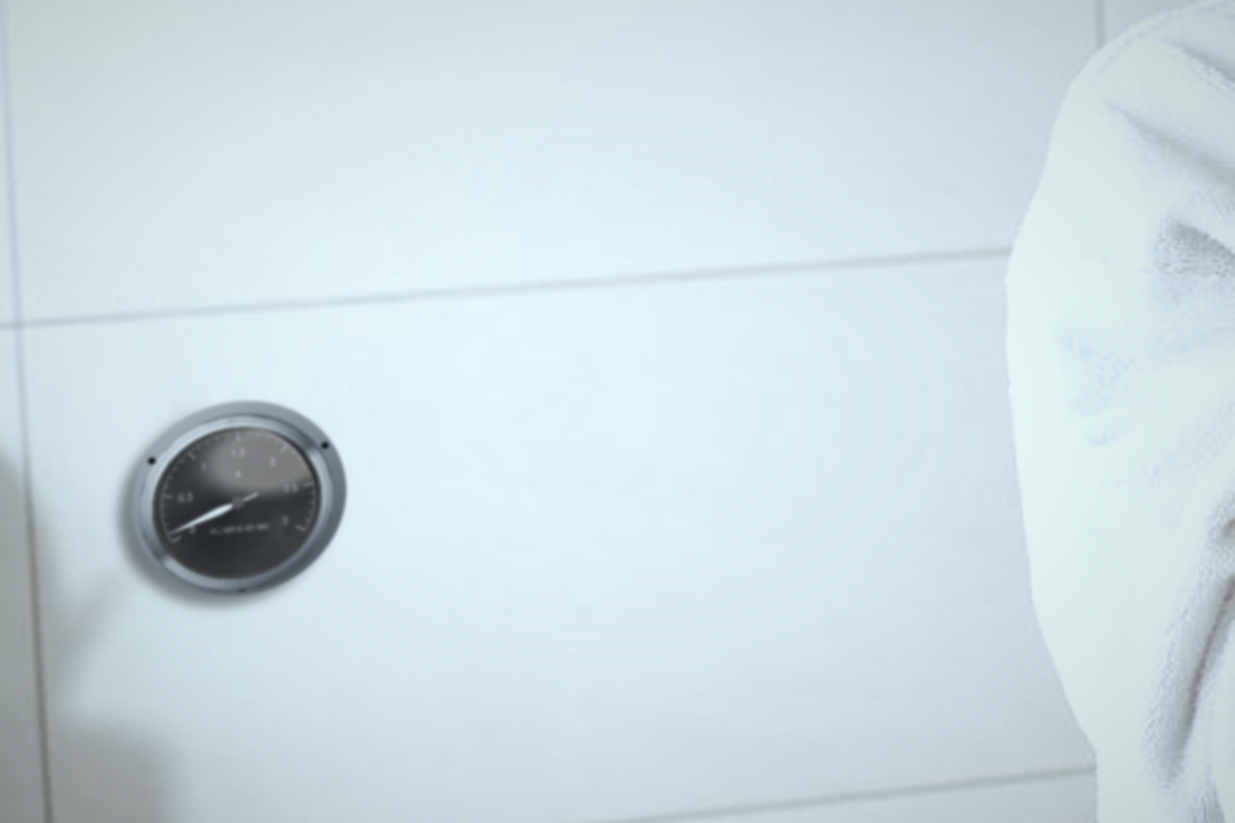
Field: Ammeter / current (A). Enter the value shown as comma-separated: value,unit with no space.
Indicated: 0.1,A
